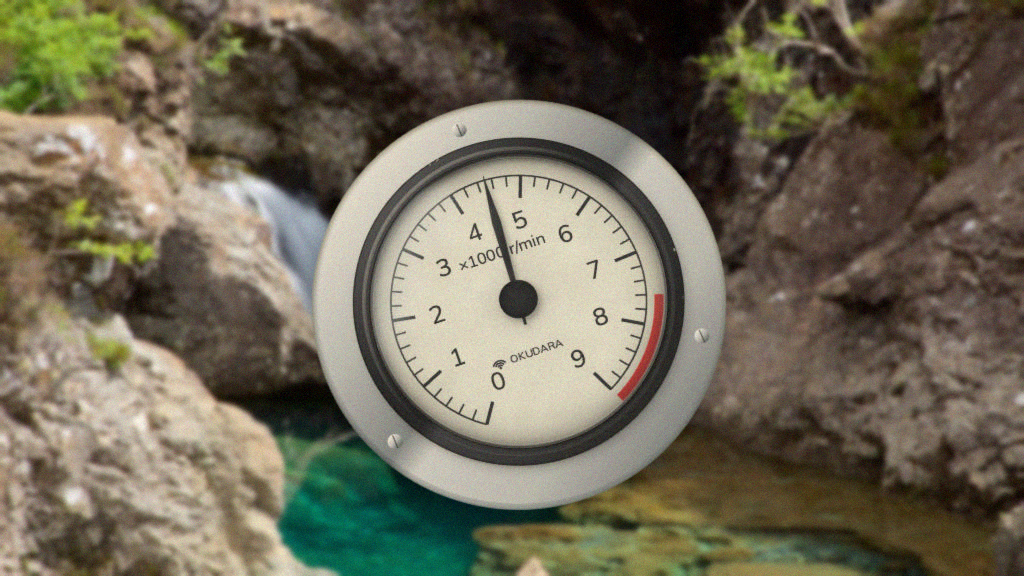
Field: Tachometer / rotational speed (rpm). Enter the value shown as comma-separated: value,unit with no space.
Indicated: 4500,rpm
